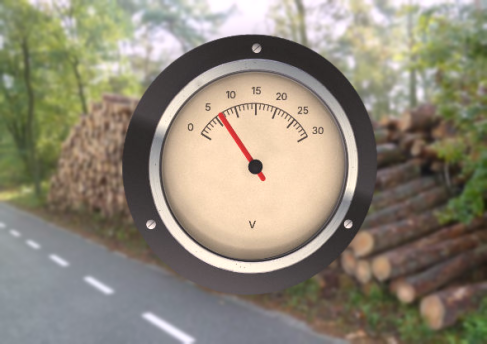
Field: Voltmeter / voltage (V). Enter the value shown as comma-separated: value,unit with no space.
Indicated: 6,V
